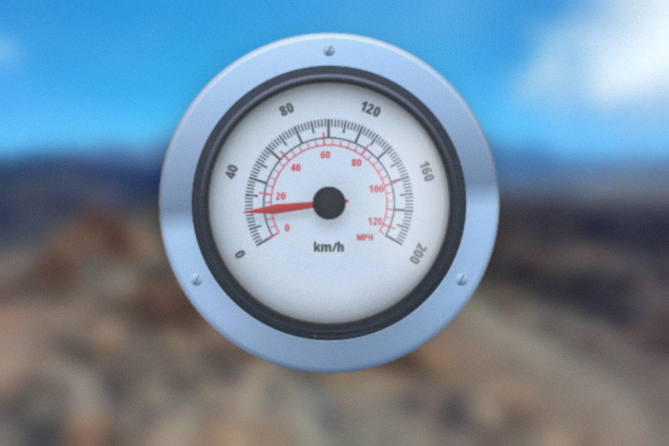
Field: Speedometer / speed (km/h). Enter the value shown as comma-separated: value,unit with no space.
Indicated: 20,km/h
